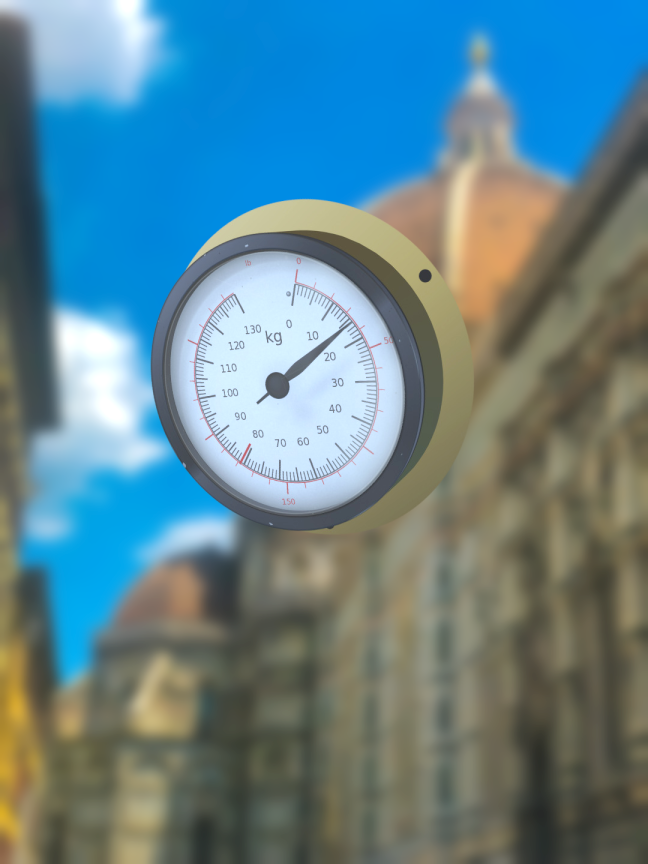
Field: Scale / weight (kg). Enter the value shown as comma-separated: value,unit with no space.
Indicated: 16,kg
